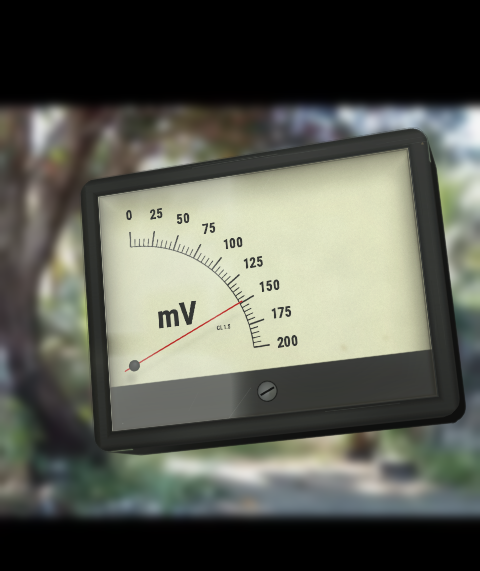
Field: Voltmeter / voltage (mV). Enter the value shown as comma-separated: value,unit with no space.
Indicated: 150,mV
